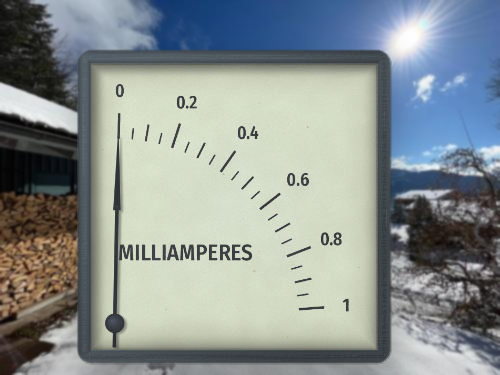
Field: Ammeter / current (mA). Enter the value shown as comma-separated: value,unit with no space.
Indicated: 0,mA
